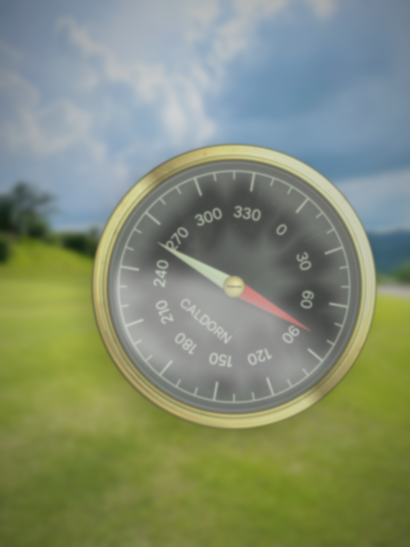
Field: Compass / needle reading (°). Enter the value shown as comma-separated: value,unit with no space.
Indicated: 80,°
